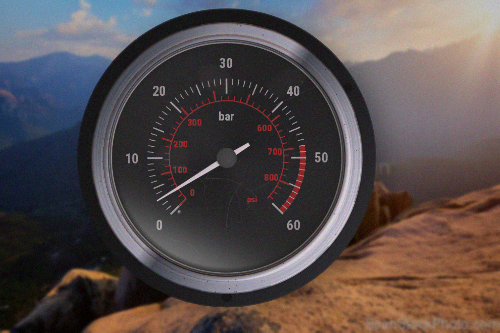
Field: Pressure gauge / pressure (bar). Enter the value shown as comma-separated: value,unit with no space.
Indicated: 3,bar
